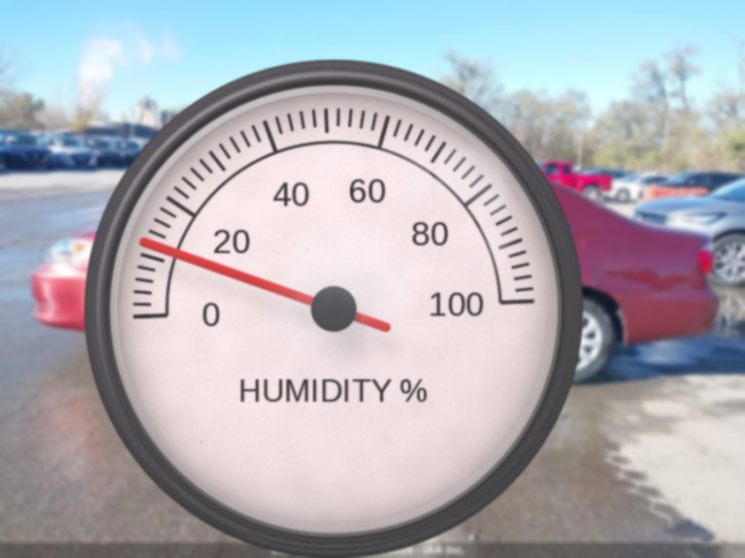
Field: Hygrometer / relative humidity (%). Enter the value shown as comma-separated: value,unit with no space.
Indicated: 12,%
